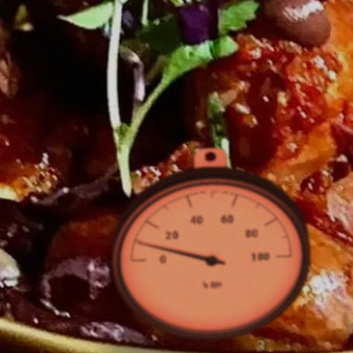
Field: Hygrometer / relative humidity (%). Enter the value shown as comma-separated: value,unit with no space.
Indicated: 10,%
